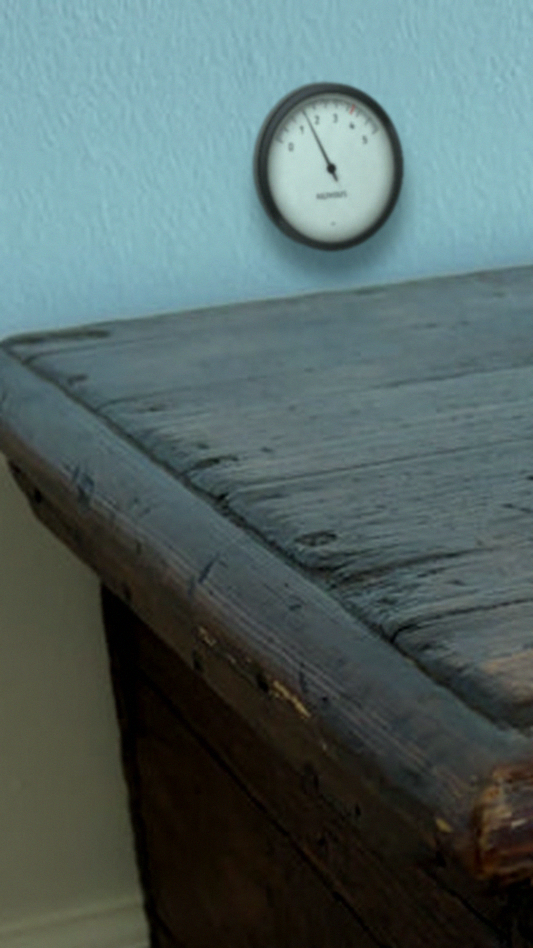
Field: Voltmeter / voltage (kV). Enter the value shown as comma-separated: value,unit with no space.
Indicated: 1.5,kV
